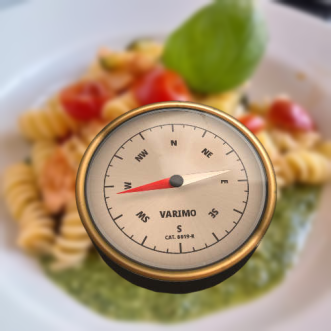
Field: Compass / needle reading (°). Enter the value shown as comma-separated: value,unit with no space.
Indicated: 260,°
